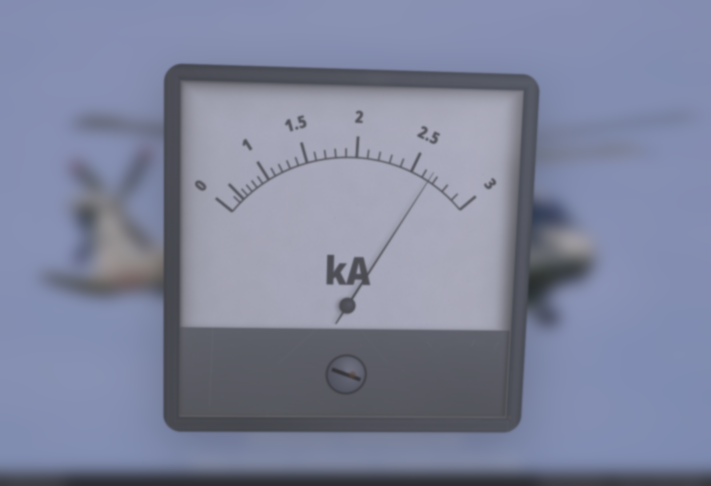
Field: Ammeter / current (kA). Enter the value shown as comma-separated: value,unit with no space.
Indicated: 2.65,kA
